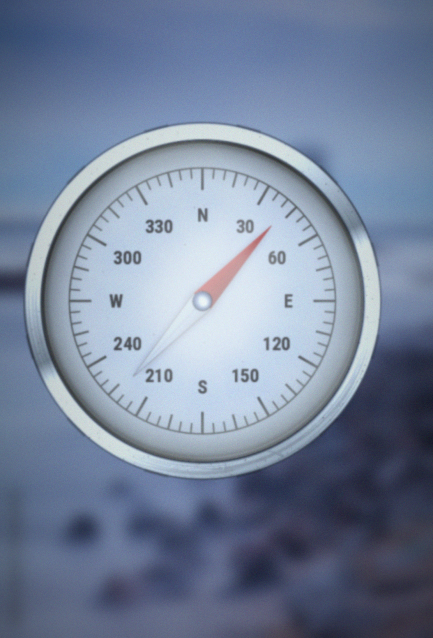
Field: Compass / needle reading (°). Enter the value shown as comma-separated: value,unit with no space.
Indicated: 42.5,°
